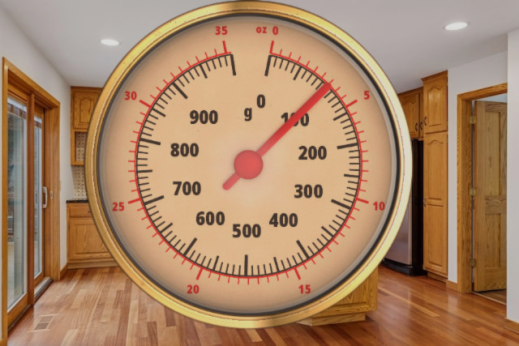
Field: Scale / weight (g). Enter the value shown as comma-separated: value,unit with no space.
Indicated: 100,g
